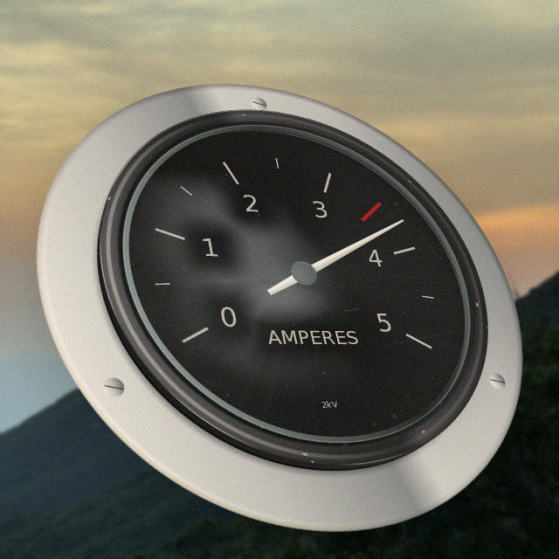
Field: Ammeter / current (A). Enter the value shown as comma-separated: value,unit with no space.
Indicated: 3.75,A
